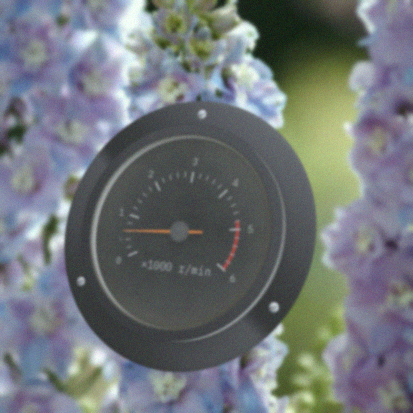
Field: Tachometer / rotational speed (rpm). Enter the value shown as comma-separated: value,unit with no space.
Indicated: 600,rpm
